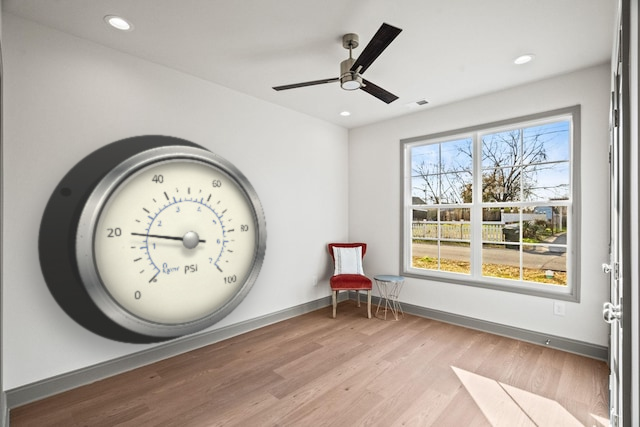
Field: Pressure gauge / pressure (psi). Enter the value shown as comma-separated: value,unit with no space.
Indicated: 20,psi
